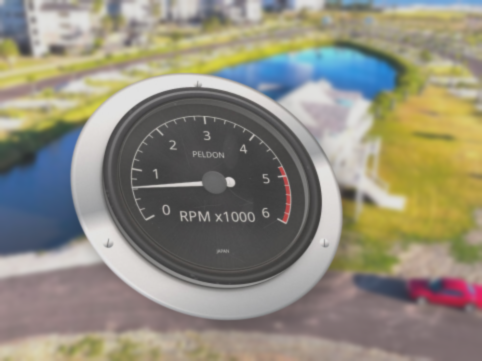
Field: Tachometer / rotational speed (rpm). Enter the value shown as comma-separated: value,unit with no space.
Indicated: 600,rpm
